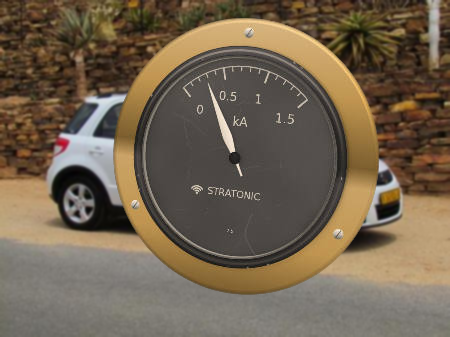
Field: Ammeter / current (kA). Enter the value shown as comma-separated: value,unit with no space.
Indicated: 0.3,kA
